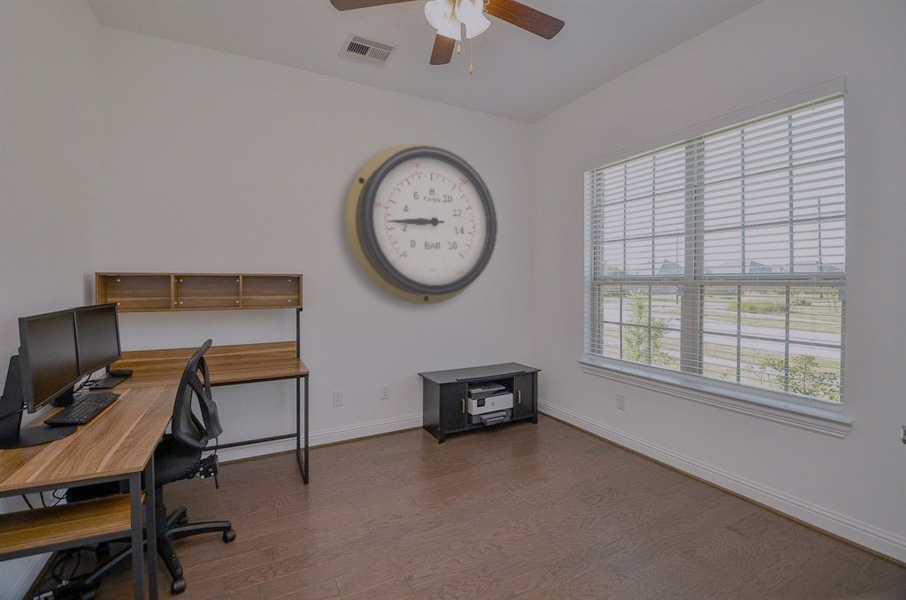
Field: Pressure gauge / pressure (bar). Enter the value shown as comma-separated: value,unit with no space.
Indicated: 2.5,bar
